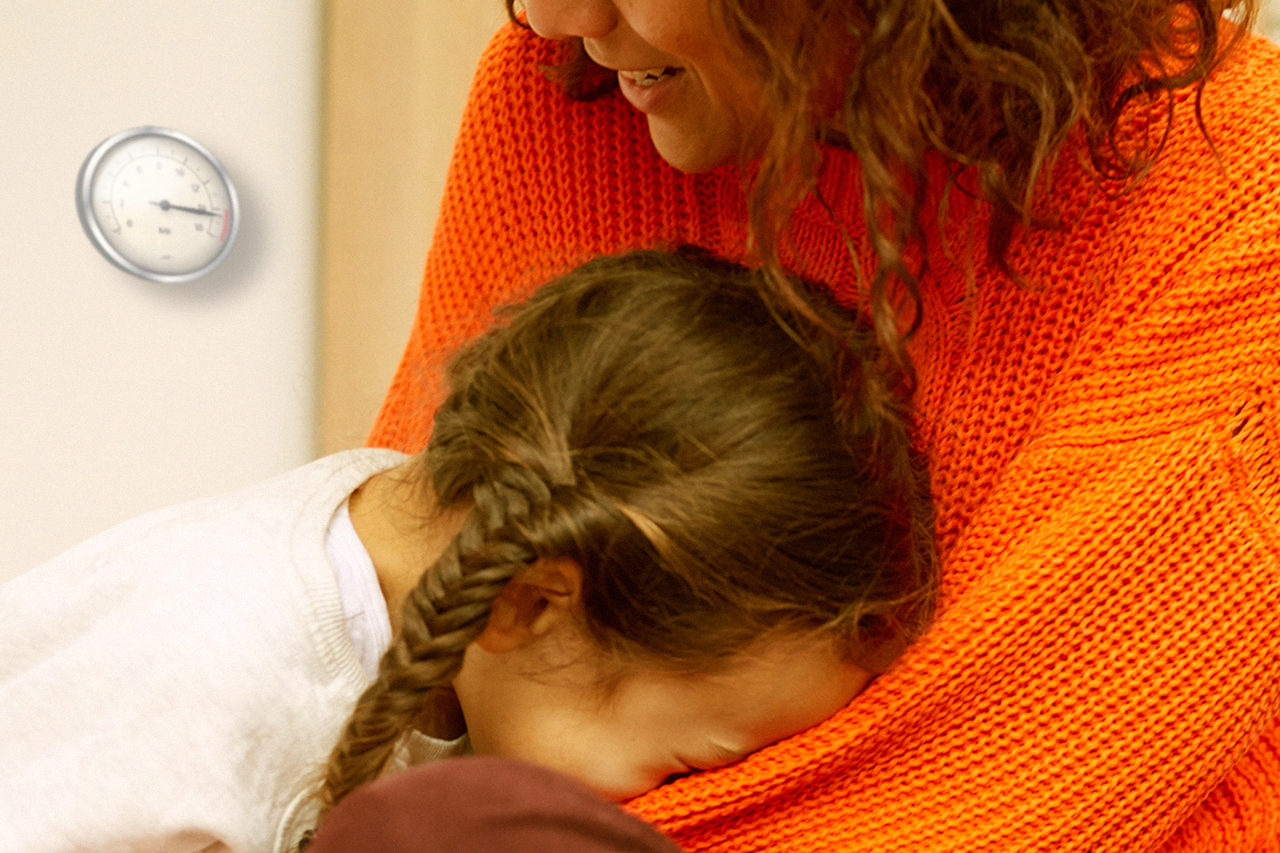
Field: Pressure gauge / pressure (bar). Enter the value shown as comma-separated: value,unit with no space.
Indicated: 14.5,bar
